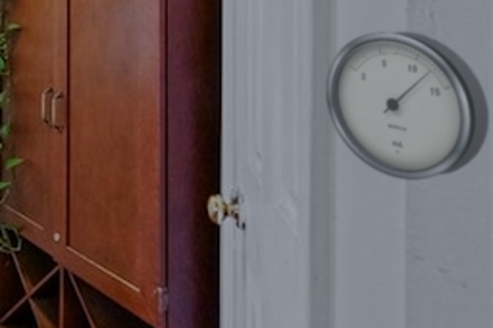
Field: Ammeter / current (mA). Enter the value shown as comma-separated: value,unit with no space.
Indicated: 12.5,mA
